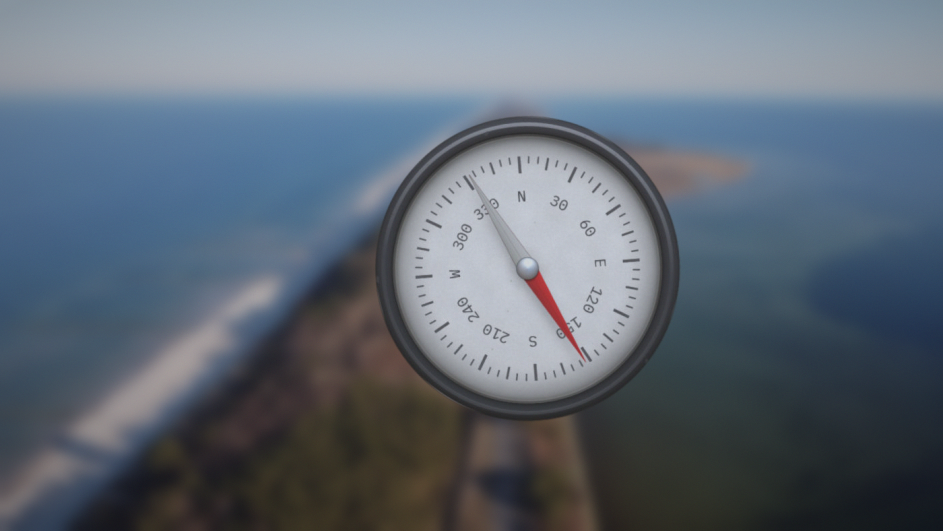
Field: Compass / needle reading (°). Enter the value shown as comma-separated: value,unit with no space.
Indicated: 152.5,°
